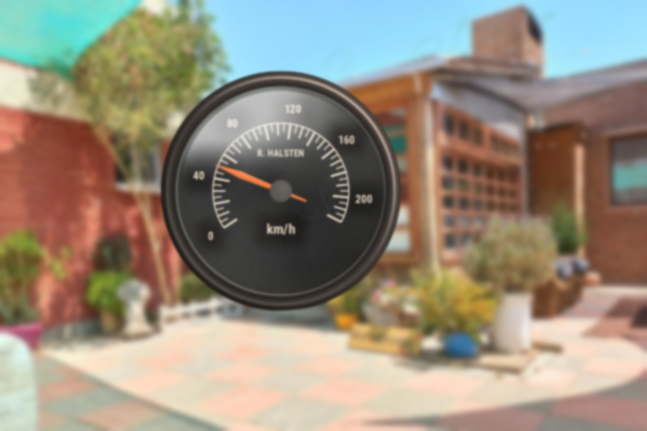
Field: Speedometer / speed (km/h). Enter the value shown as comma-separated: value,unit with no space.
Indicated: 50,km/h
